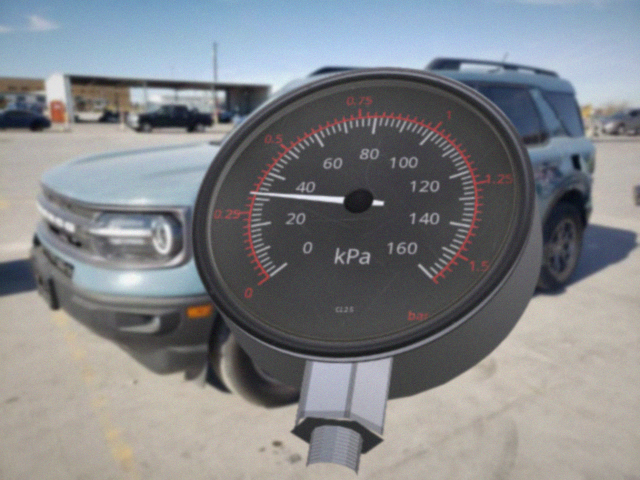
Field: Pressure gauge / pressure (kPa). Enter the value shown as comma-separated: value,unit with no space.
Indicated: 30,kPa
